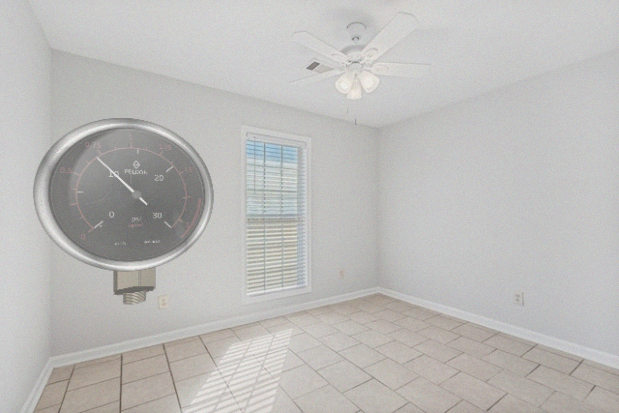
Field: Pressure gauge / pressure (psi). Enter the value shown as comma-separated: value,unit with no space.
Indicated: 10,psi
